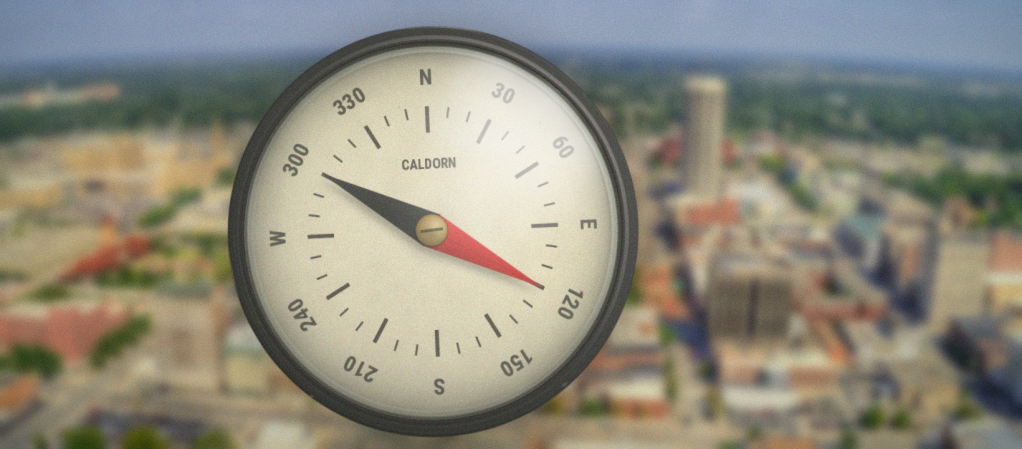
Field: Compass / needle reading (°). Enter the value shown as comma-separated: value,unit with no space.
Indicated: 120,°
